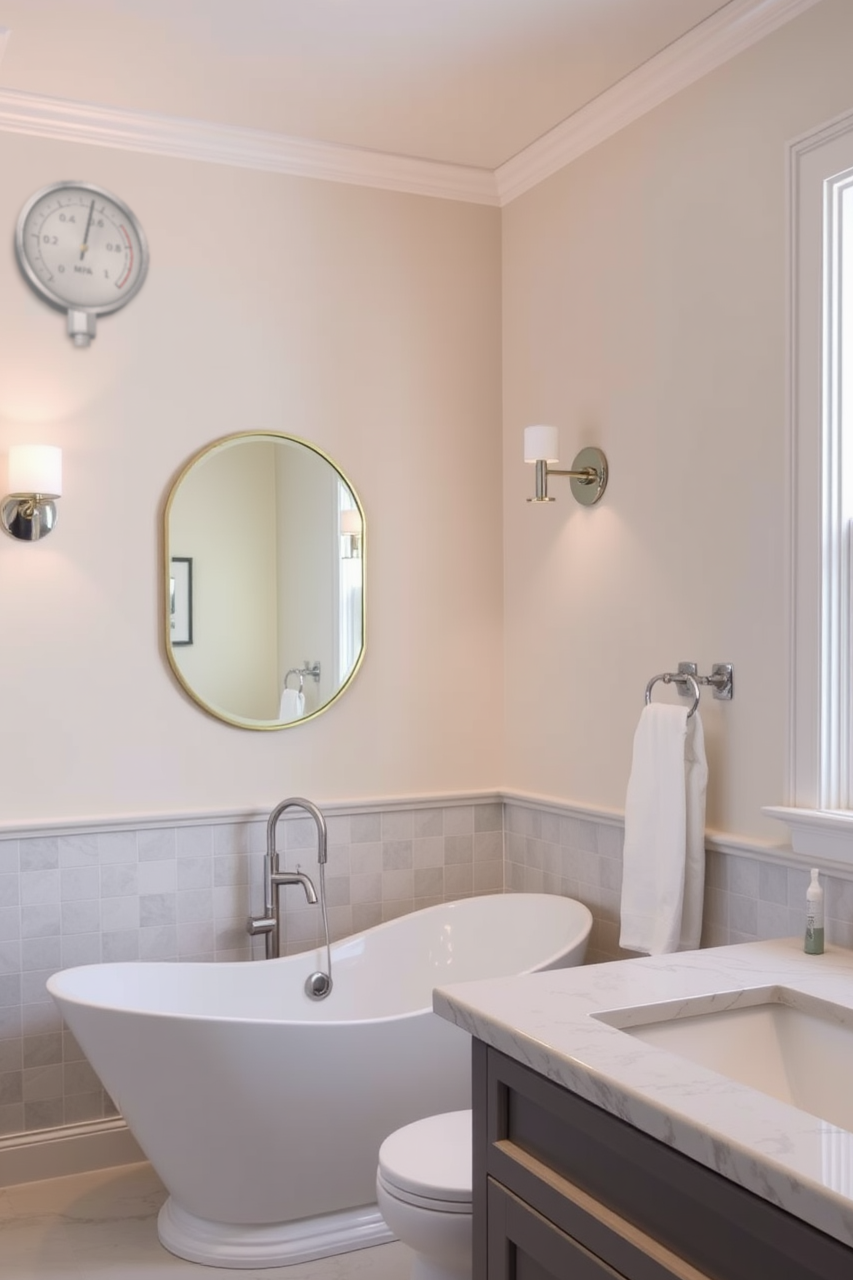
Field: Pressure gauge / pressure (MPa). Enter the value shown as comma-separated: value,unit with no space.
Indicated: 0.55,MPa
